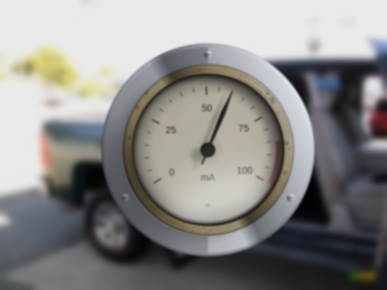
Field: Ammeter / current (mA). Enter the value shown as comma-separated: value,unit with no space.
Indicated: 60,mA
